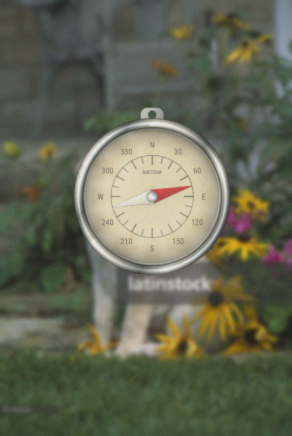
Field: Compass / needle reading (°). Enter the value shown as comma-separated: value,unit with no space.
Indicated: 75,°
